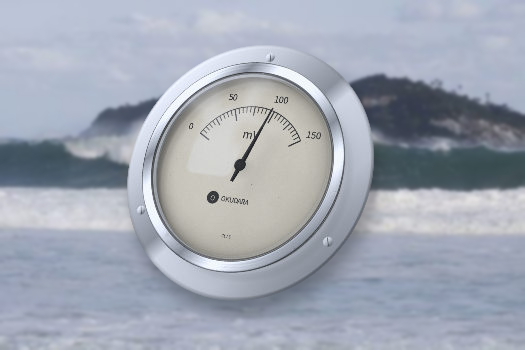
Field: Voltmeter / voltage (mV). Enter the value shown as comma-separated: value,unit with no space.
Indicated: 100,mV
